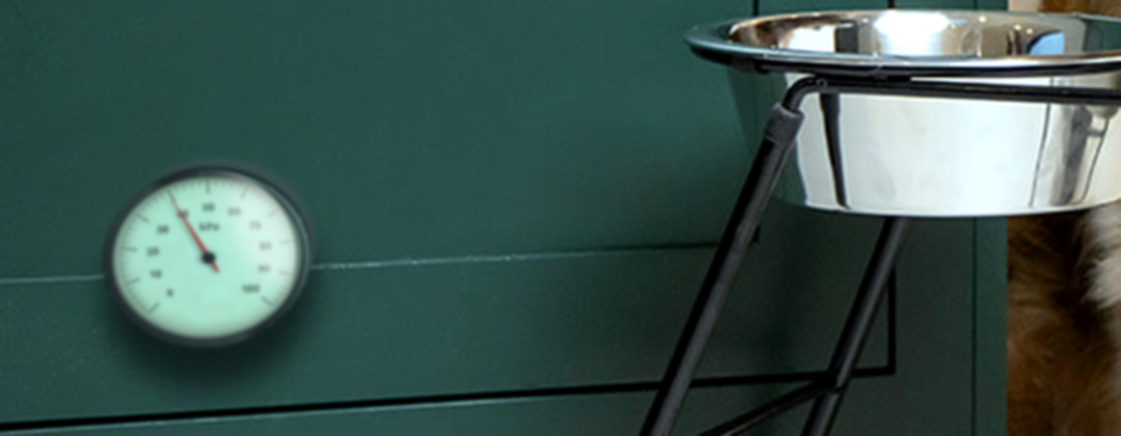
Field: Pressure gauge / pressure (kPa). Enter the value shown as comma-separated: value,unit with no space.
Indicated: 40,kPa
